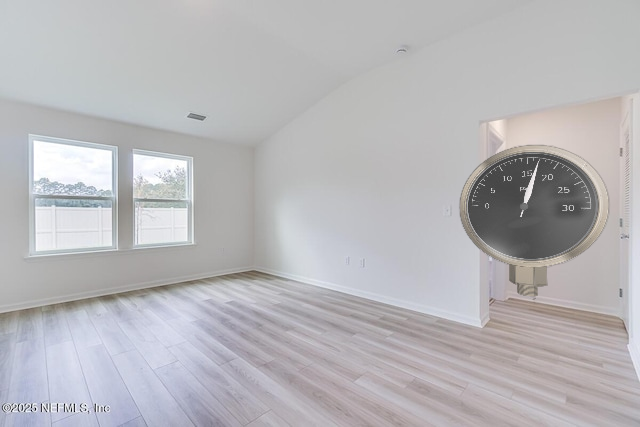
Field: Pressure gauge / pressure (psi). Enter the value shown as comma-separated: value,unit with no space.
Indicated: 17,psi
